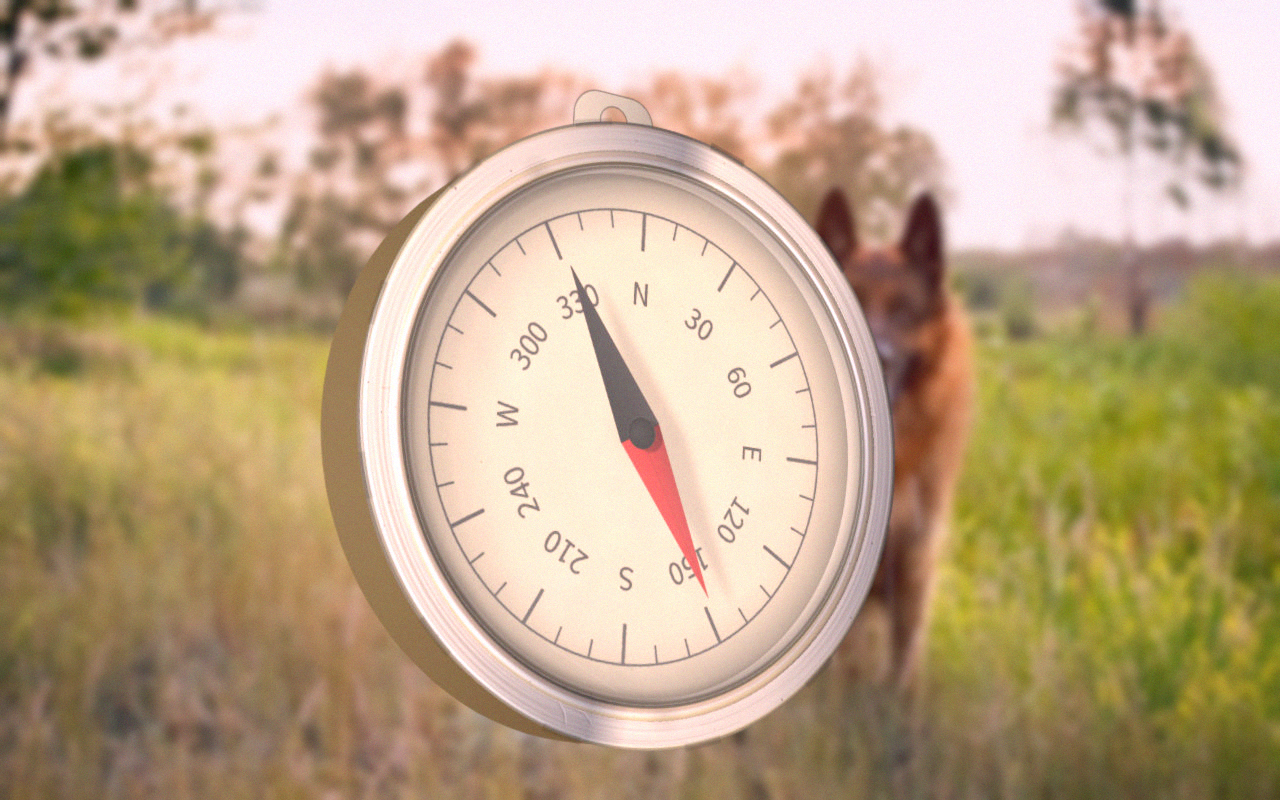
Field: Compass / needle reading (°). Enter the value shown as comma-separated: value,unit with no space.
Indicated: 150,°
